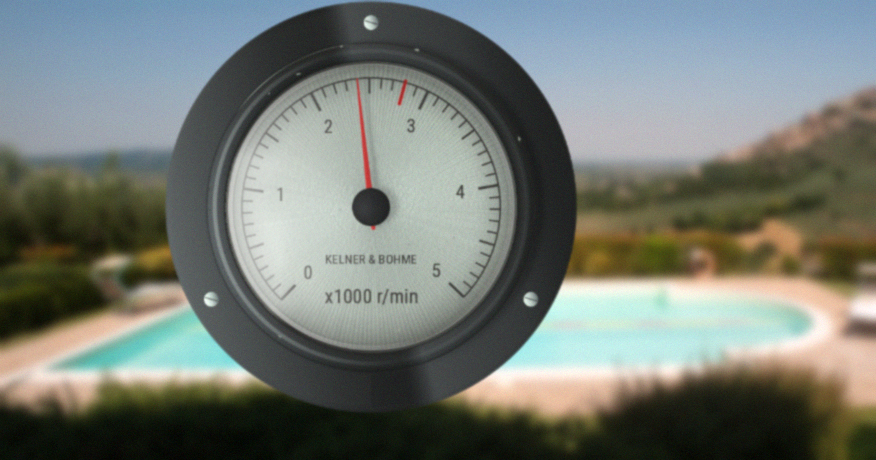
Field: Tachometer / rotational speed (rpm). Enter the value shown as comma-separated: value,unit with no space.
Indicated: 2400,rpm
